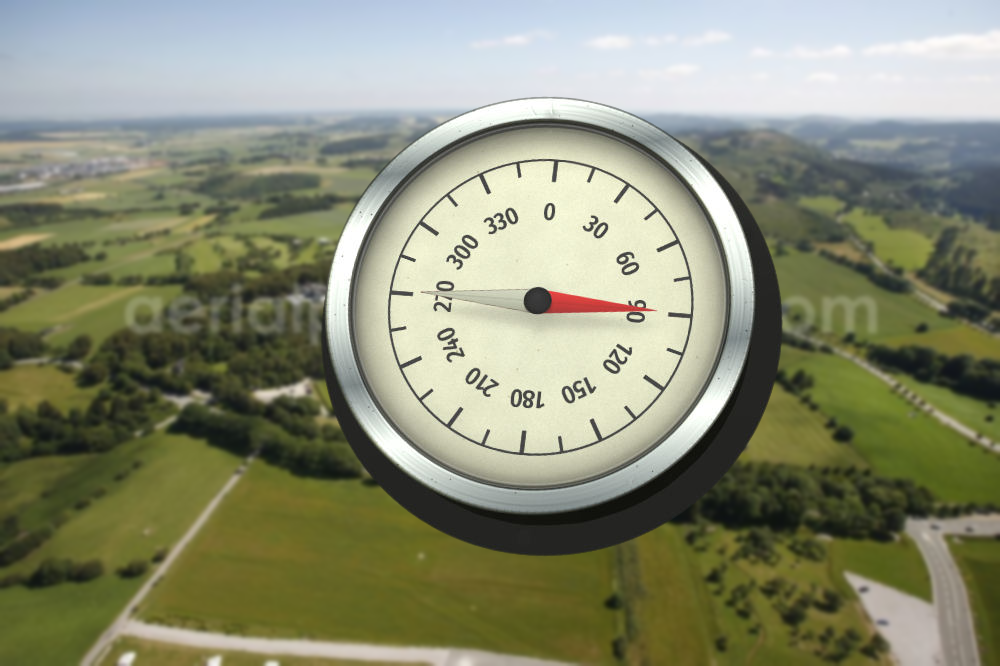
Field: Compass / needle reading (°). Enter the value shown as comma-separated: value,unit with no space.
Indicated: 90,°
